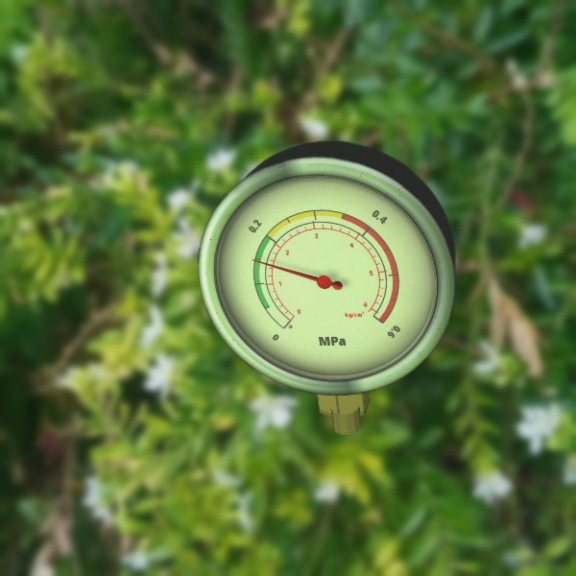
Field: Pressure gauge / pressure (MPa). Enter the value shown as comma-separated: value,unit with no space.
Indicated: 0.15,MPa
